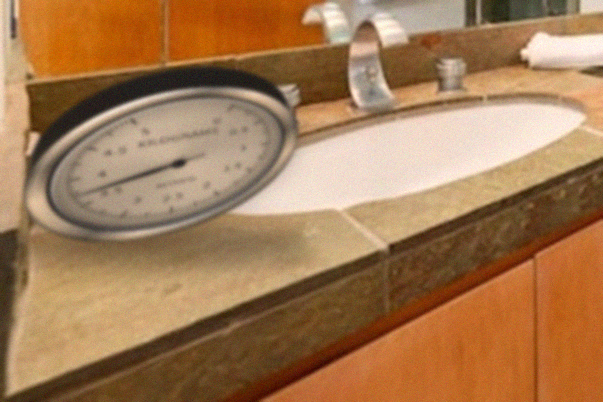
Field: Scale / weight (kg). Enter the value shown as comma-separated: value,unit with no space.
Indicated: 3.75,kg
